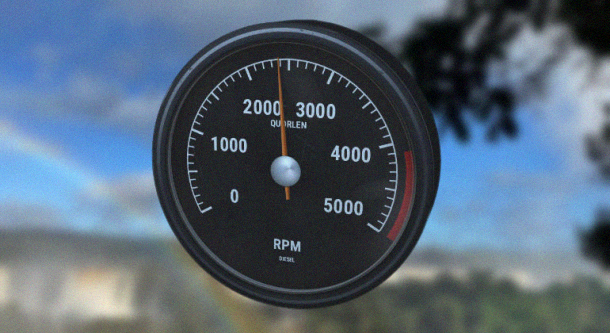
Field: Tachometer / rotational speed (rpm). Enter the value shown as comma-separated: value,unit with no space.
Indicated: 2400,rpm
